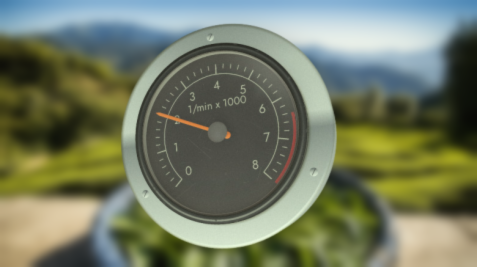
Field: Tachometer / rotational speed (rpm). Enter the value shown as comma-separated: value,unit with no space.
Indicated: 2000,rpm
